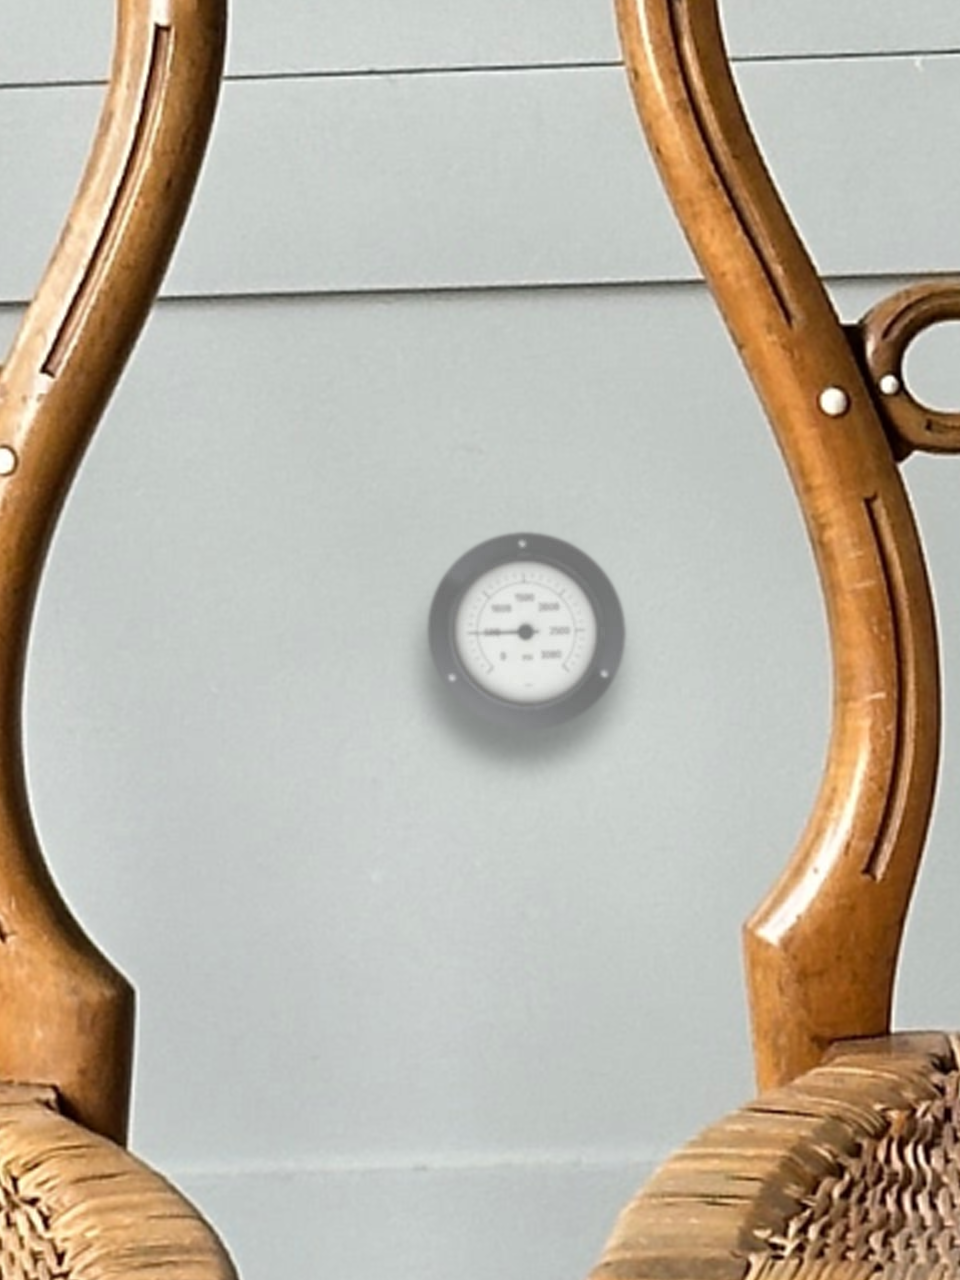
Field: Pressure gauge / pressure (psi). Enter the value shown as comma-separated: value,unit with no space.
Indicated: 500,psi
